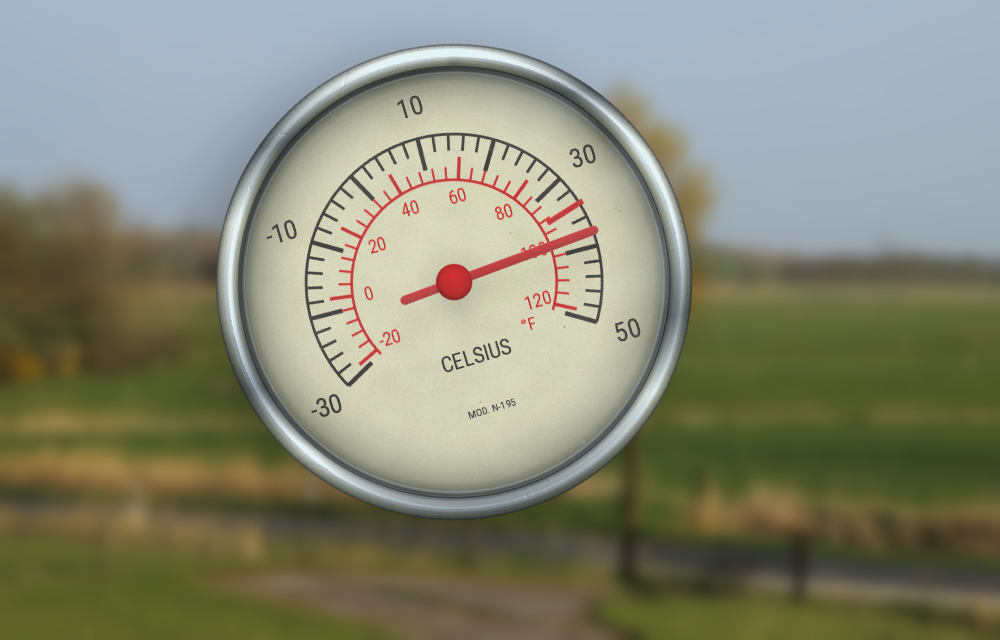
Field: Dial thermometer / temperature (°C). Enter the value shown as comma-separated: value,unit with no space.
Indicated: 38,°C
